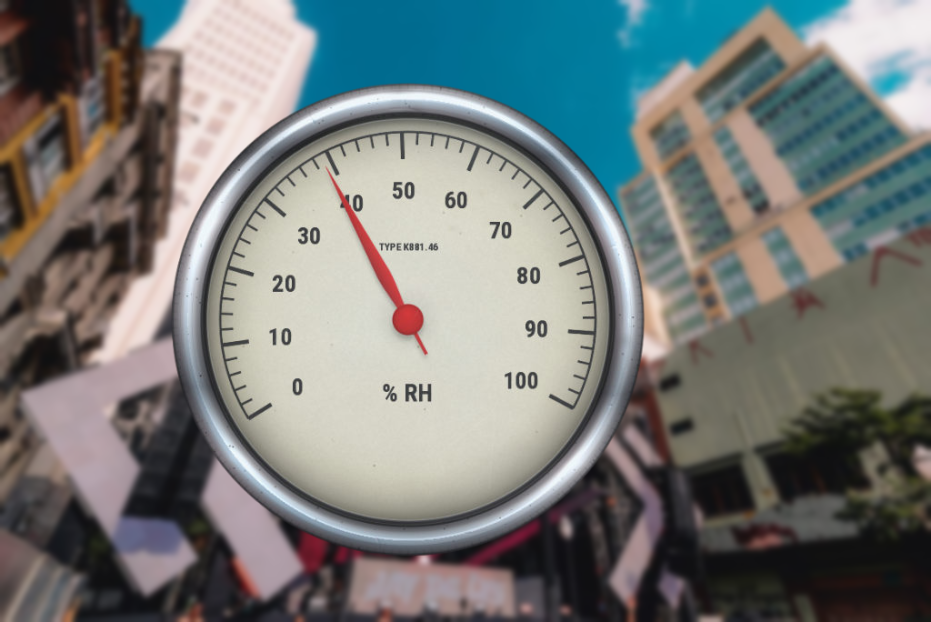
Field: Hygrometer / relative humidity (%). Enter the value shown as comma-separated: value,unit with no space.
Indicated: 39,%
